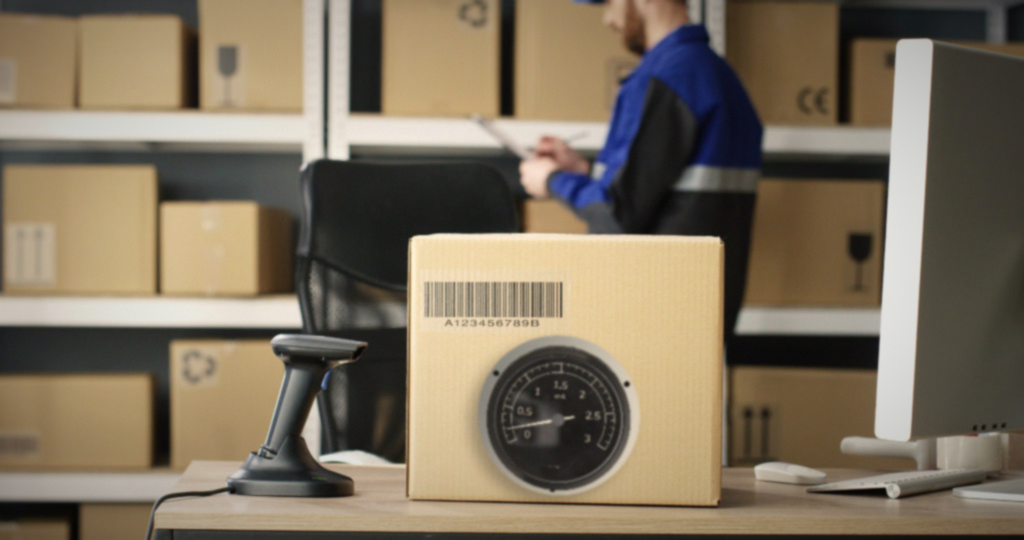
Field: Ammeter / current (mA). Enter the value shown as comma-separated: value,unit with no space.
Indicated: 0.2,mA
